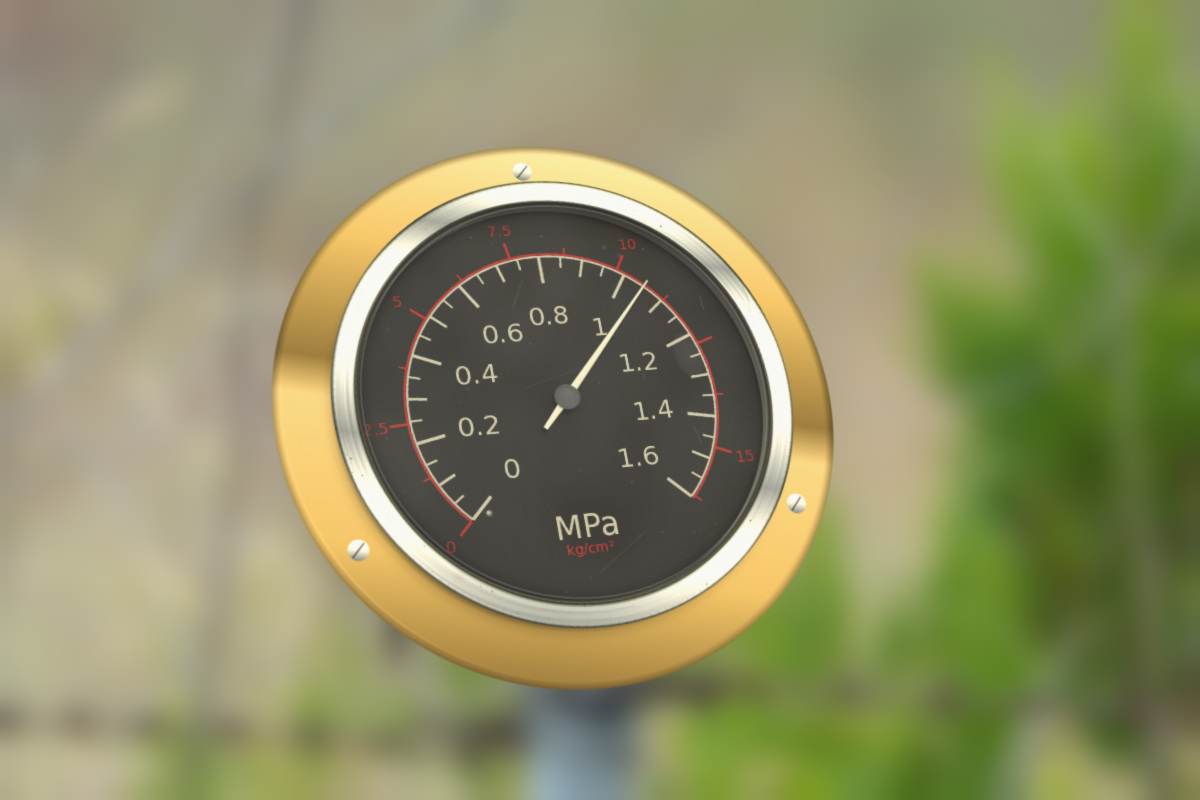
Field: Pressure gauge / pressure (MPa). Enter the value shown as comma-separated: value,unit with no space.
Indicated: 1.05,MPa
